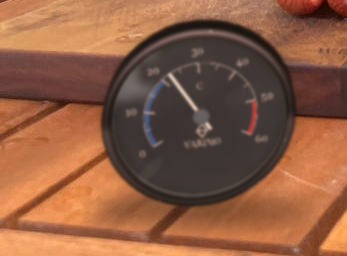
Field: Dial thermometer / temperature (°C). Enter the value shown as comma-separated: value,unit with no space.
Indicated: 22.5,°C
